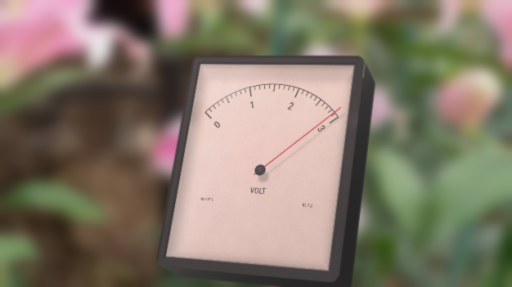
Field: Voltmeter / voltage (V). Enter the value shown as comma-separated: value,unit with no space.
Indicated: 2.9,V
